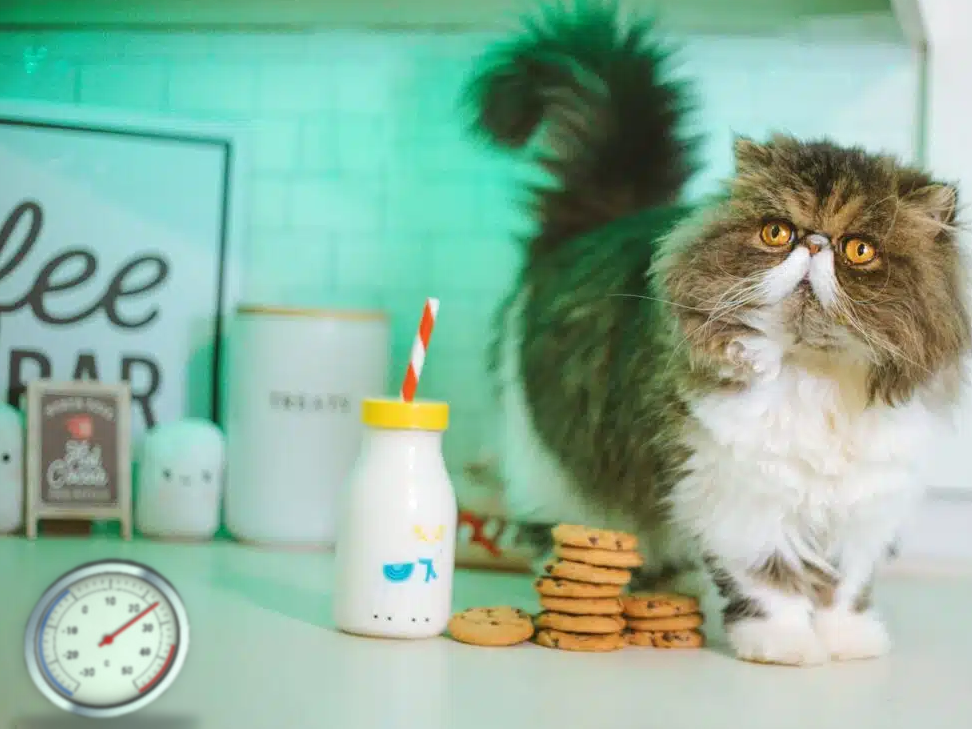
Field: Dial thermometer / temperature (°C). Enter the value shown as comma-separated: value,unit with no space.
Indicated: 24,°C
